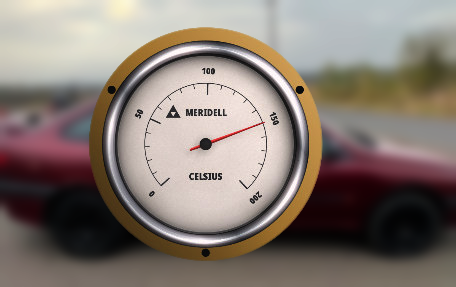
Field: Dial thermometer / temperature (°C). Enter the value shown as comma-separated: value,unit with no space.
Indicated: 150,°C
